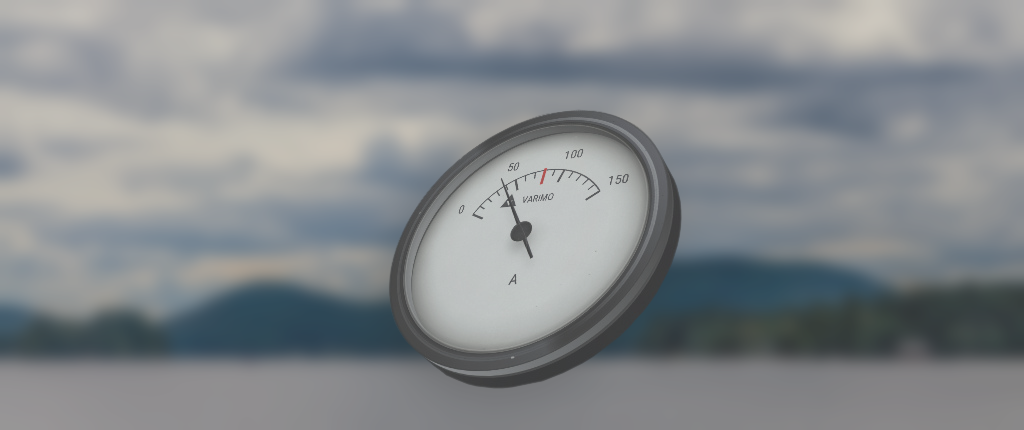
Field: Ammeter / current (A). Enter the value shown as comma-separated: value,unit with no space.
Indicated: 40,A
